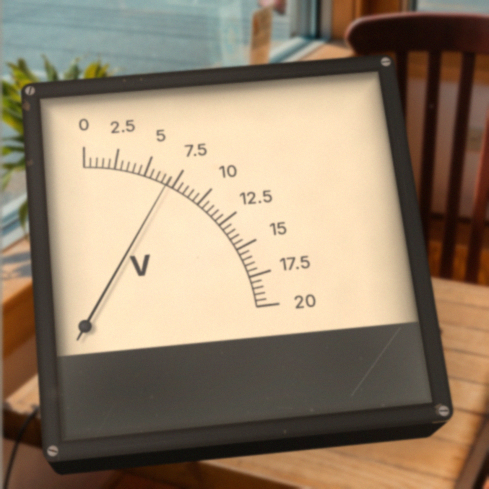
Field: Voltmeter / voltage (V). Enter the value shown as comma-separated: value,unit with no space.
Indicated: 7,V
